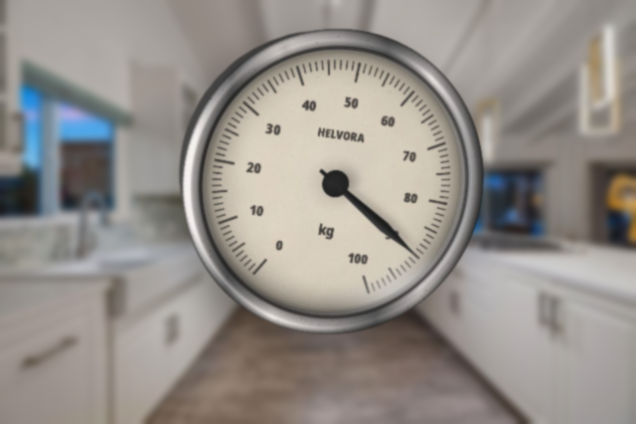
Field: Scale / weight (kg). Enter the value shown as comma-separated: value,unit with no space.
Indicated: 90,kg
